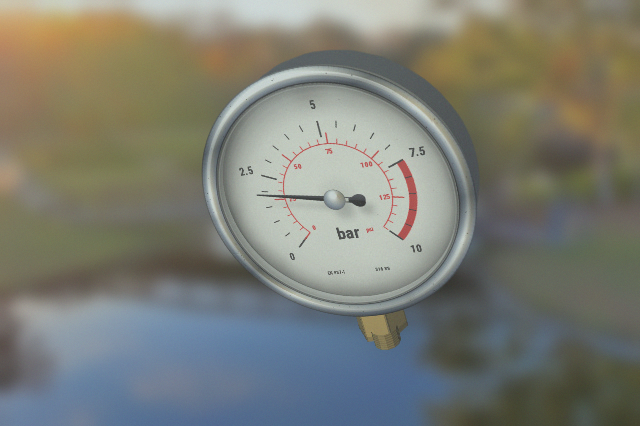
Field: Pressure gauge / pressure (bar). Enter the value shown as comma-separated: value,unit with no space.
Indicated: 2,bar
